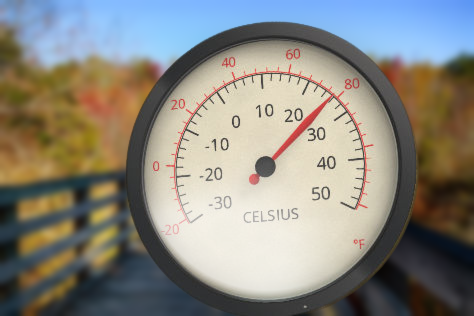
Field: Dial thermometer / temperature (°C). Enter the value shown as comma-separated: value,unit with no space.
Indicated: 26,°C
